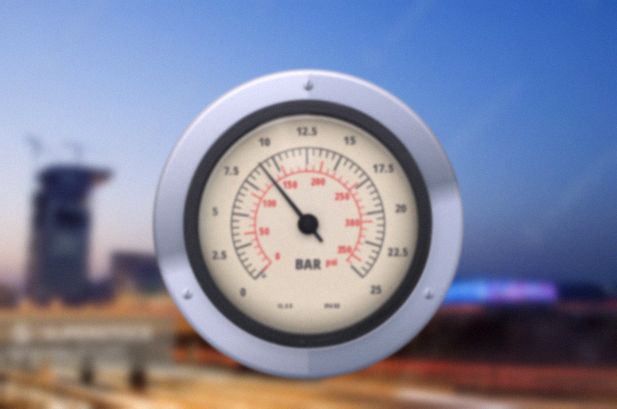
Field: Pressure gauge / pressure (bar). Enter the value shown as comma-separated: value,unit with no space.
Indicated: 9,bar
